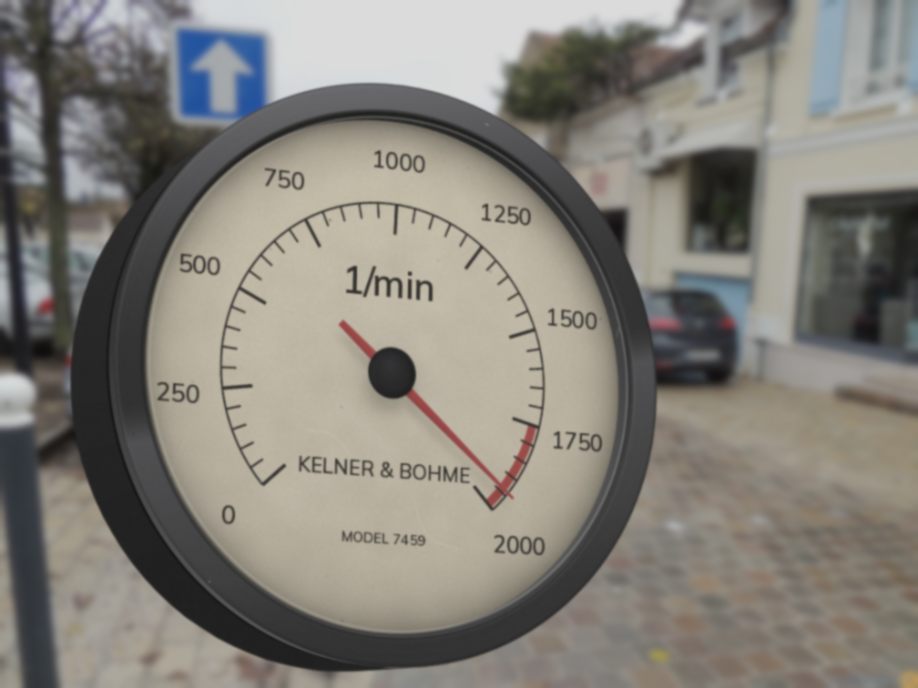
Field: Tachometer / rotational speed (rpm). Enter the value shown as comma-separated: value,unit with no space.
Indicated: 1950,rpm
